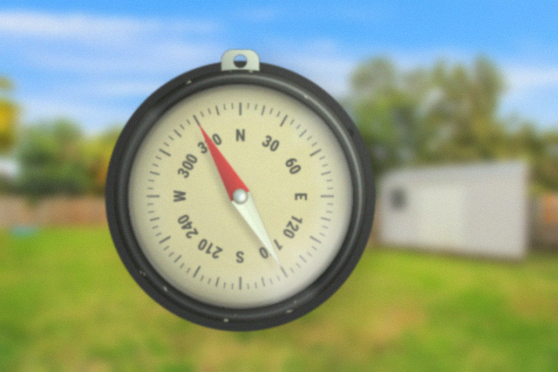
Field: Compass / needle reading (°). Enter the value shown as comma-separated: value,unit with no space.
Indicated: 330,°
